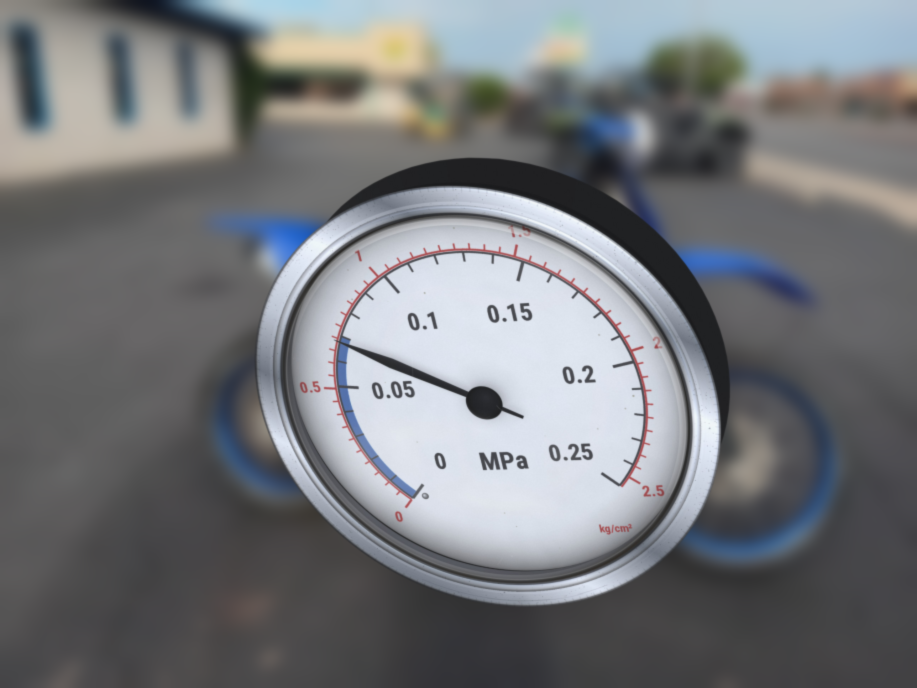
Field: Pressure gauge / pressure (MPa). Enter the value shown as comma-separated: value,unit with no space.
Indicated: 0.07,MPa
